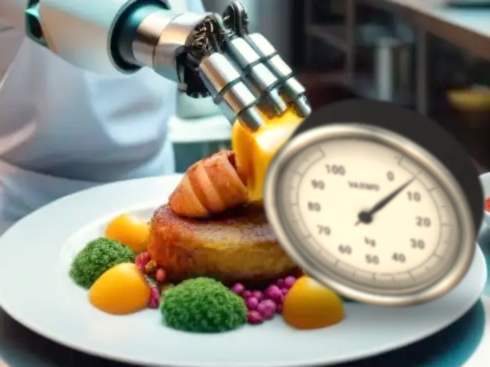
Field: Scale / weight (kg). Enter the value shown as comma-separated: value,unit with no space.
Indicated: 5,kg
